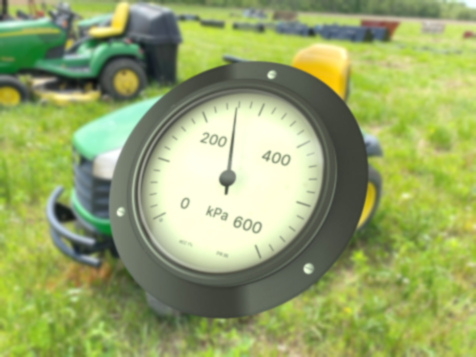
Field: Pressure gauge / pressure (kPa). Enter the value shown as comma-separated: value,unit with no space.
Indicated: 260,kPa
